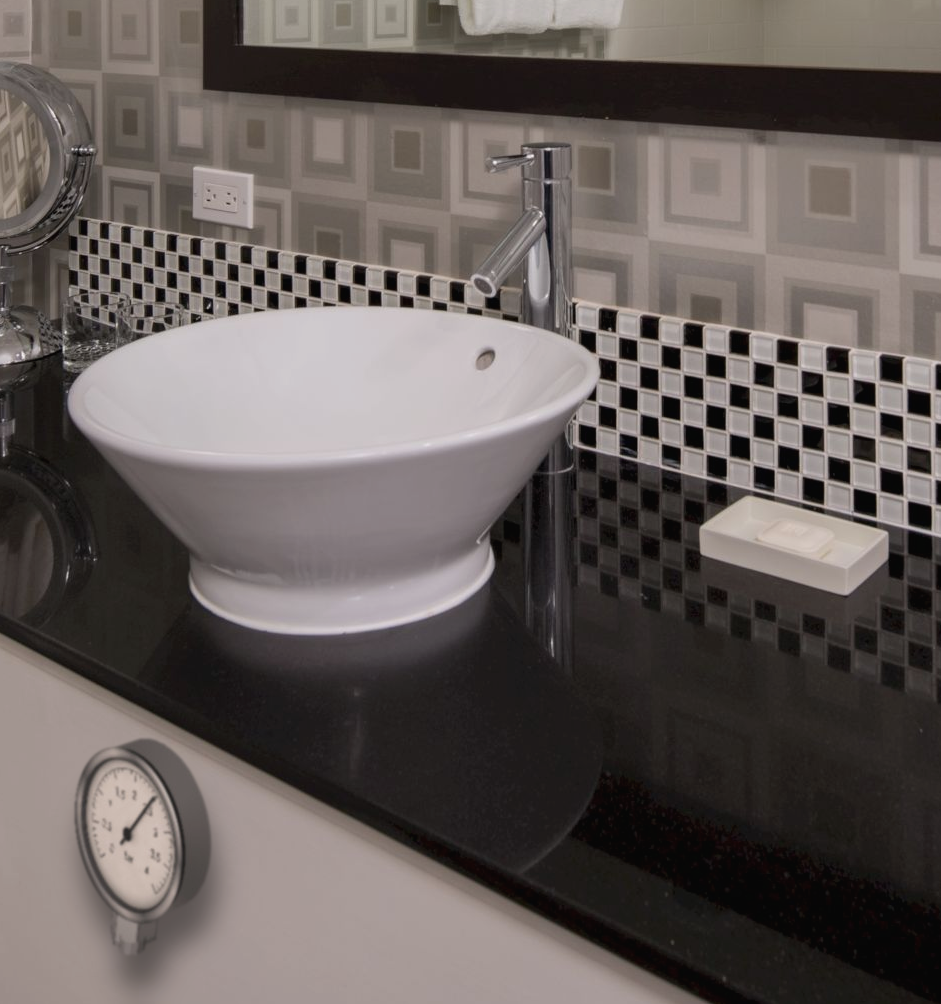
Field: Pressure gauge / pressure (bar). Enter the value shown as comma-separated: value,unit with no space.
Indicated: 2.5,bar
